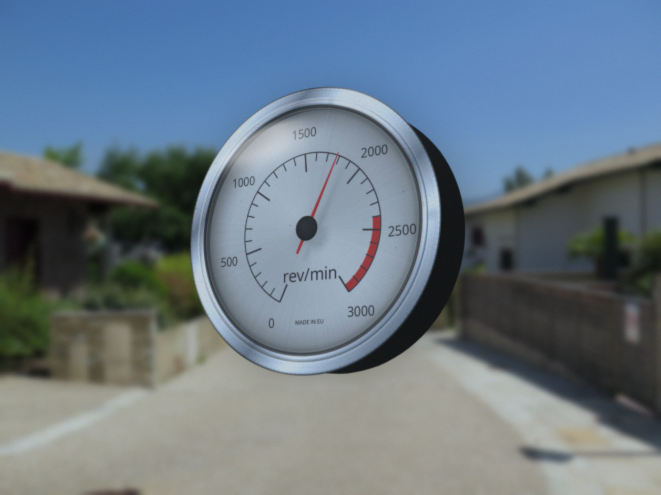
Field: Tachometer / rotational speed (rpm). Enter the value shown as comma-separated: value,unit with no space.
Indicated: 1800,rpm
